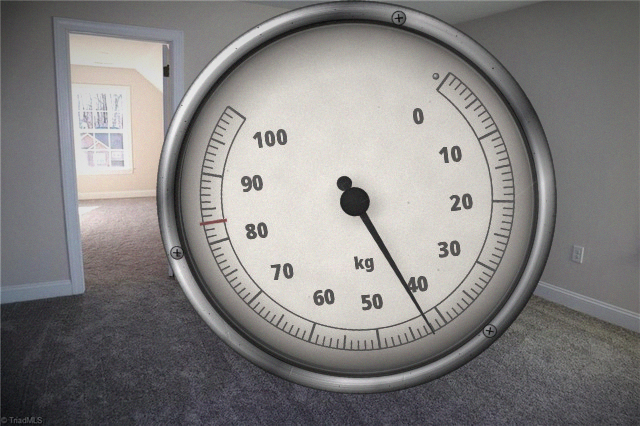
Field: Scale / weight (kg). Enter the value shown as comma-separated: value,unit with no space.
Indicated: 42,kg
